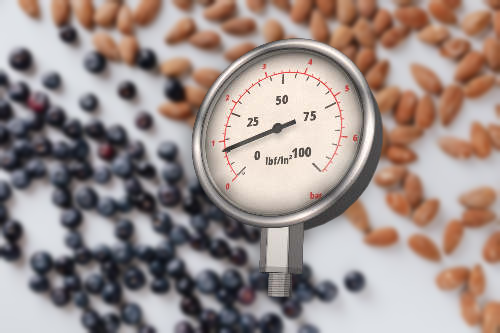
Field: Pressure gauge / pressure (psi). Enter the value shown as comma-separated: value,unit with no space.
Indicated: 10,psi
